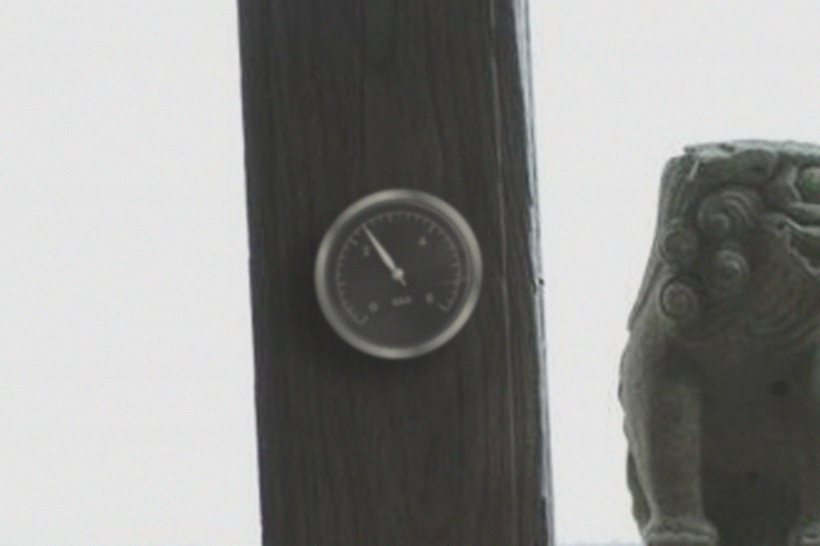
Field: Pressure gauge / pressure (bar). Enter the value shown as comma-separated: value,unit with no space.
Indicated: 2.4,bar
